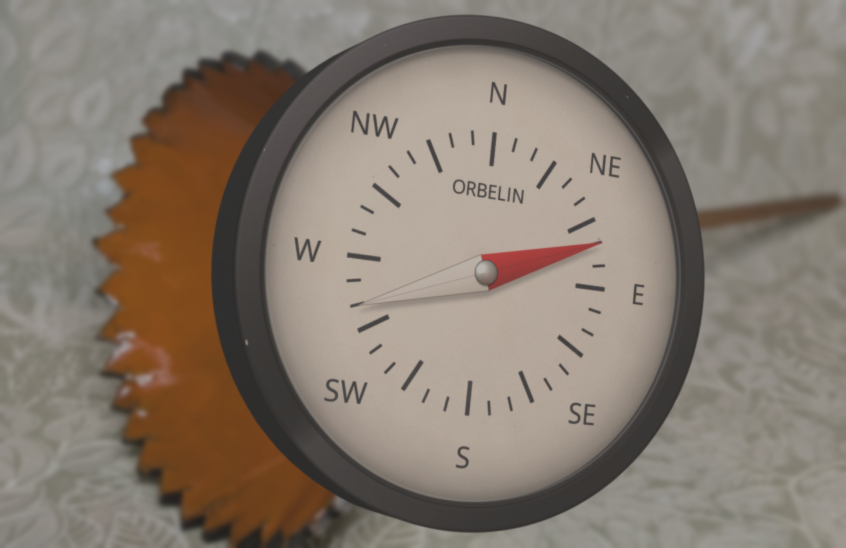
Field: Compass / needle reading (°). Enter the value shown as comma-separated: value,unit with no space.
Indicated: 70,°
